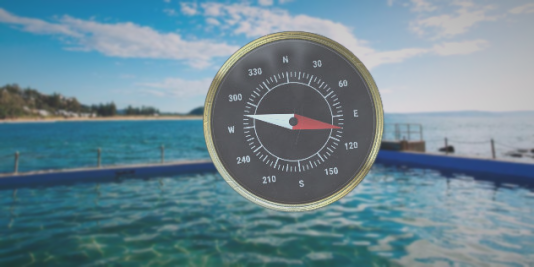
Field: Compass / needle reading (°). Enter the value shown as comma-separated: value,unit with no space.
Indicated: 105,°
